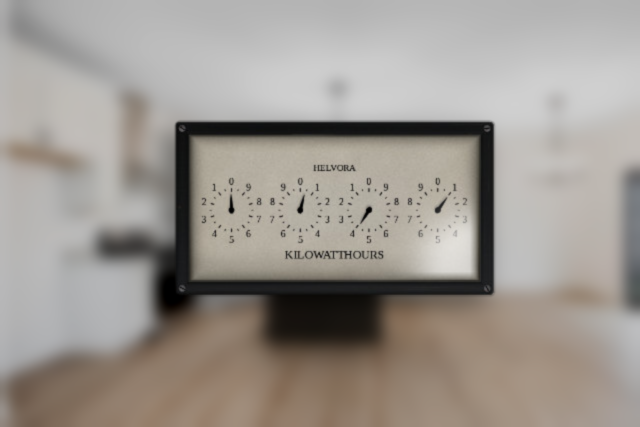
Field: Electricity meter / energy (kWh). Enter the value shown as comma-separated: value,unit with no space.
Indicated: 41,kWh
